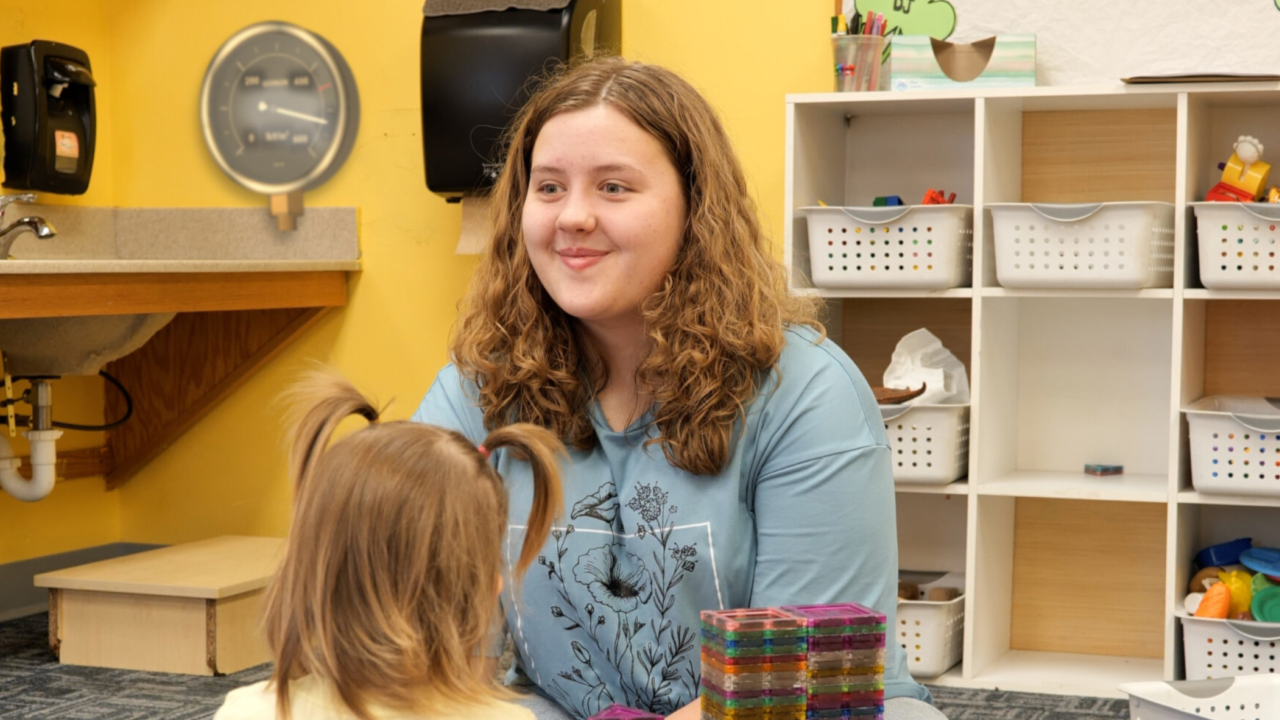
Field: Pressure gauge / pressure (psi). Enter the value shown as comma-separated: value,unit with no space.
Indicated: 525,psi
